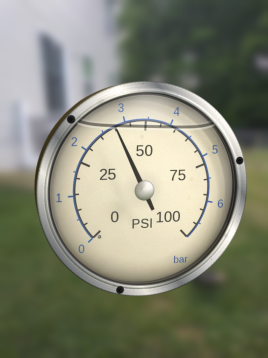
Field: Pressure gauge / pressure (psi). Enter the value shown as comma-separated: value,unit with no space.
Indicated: 40,psi
